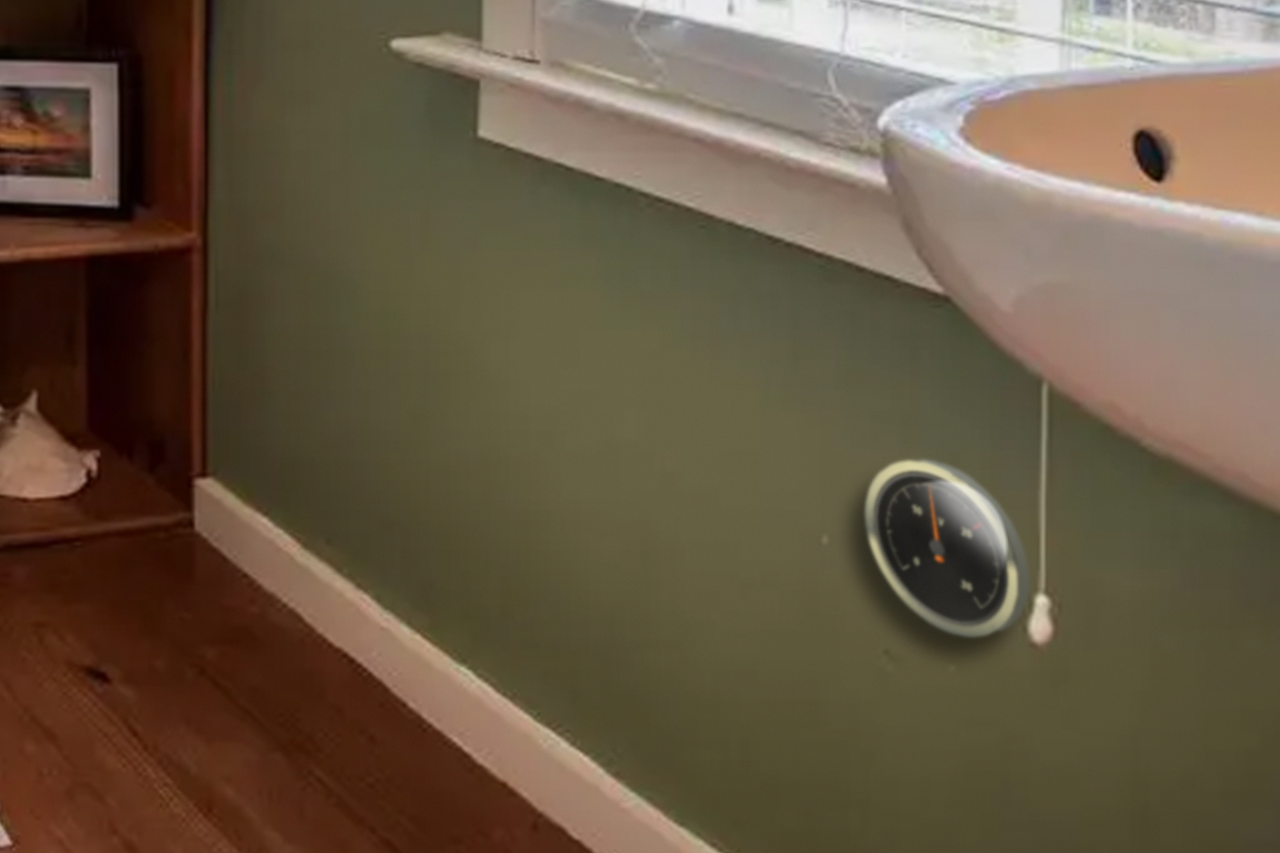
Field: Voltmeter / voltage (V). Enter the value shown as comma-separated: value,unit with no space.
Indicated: 14,V
